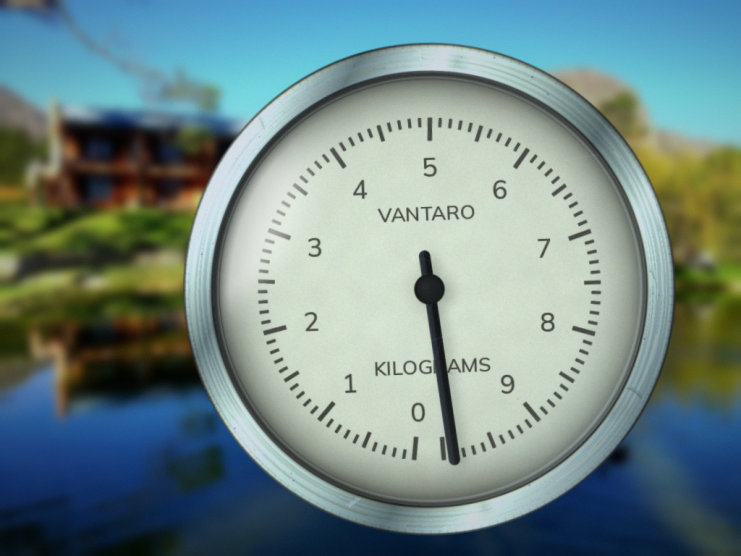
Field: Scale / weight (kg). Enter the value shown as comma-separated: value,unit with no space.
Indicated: 9.9,kg
